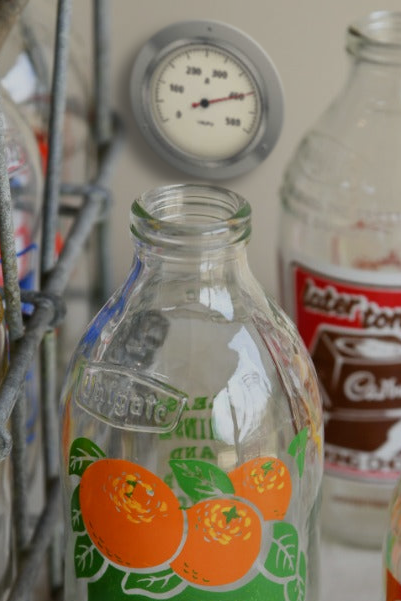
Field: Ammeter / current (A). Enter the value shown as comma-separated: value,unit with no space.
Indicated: 400,A
